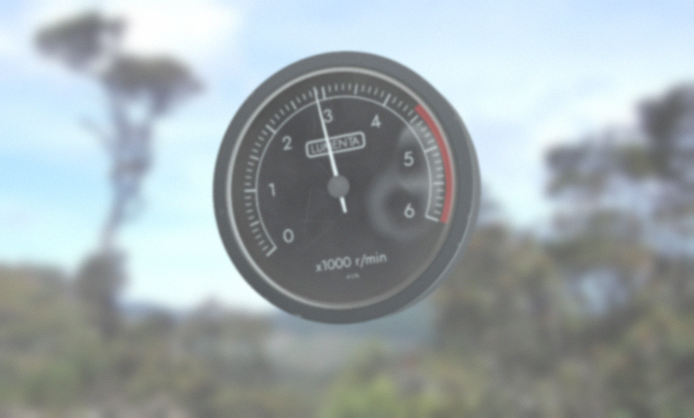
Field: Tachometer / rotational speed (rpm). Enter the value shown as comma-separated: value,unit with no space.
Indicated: 2900,rpm
